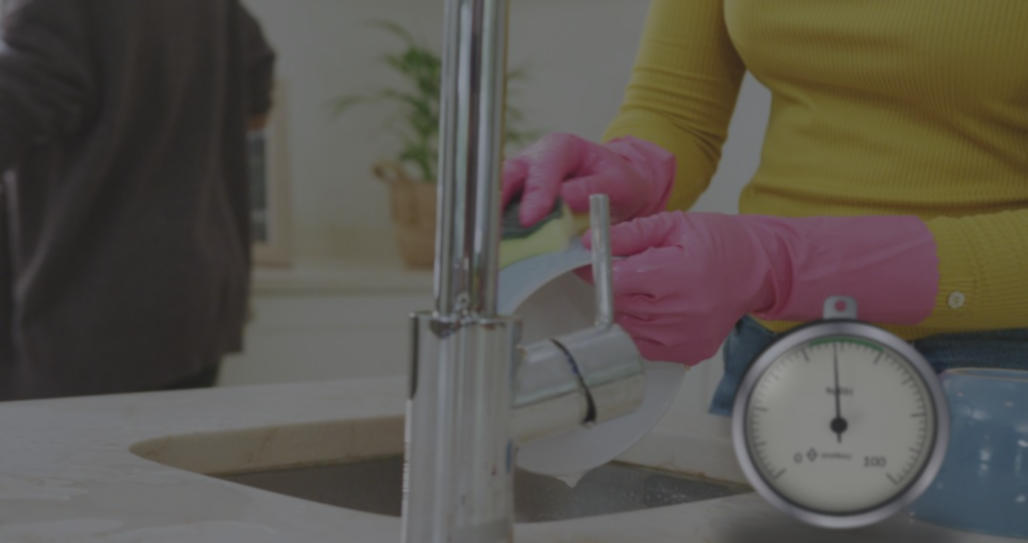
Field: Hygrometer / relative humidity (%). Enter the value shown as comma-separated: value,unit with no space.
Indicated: 48,%
